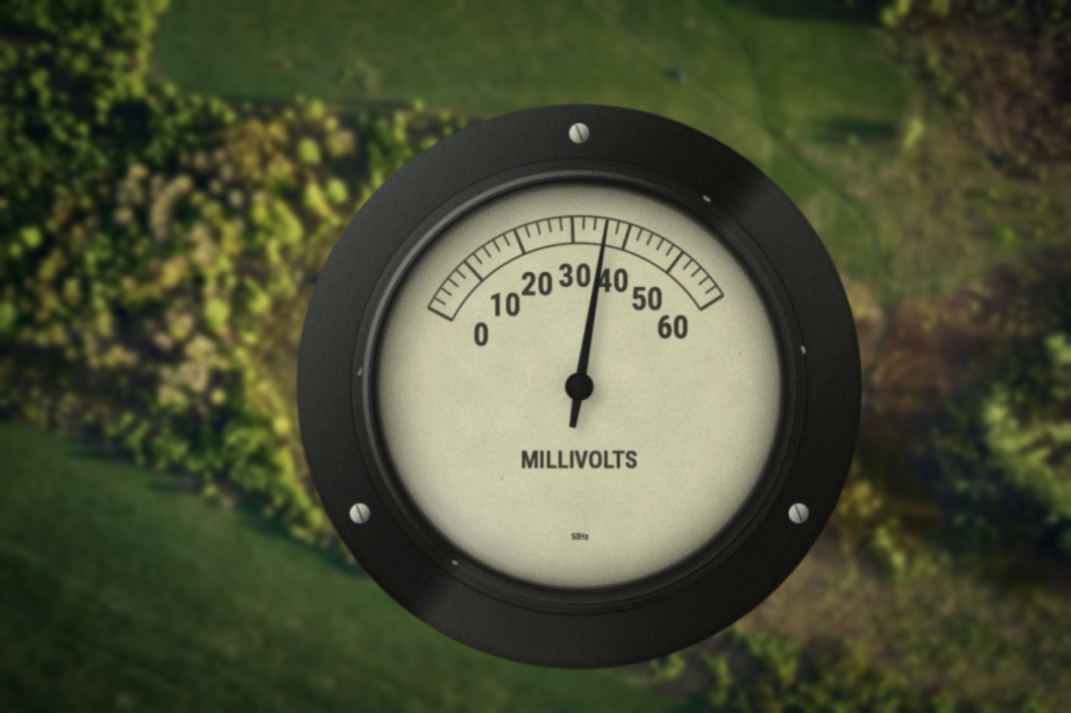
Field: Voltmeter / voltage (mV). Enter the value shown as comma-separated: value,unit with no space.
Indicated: 36,mV
